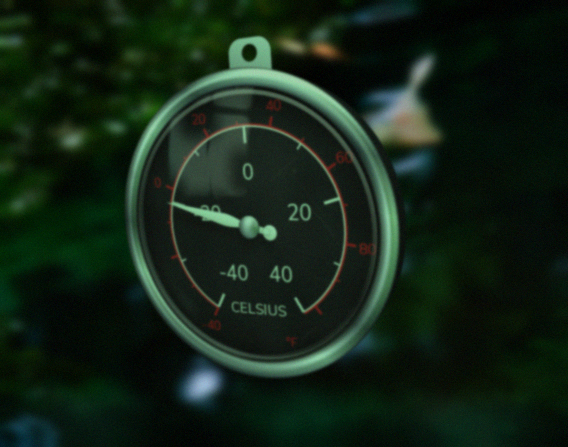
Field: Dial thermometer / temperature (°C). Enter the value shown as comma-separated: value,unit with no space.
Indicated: -20,°C
